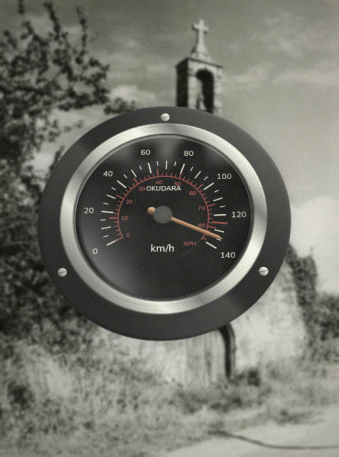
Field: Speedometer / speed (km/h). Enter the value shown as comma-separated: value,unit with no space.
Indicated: 135,km/h
